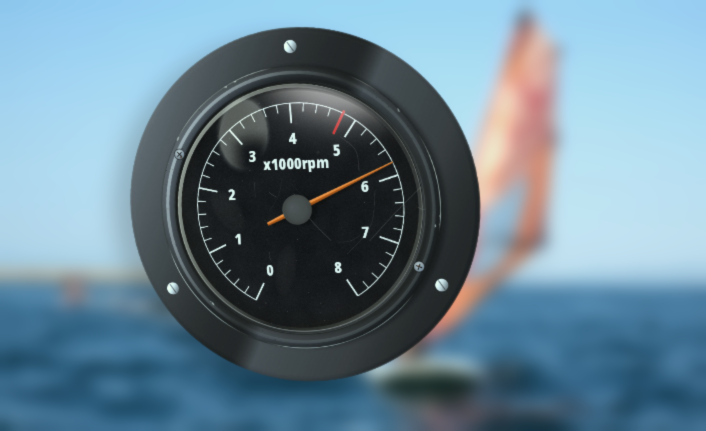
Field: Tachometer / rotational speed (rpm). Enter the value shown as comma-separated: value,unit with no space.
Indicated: 5800,rpm
